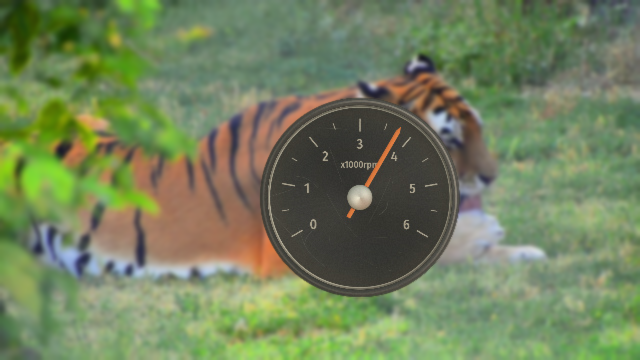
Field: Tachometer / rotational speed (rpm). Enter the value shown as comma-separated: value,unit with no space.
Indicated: 3750,rpm
